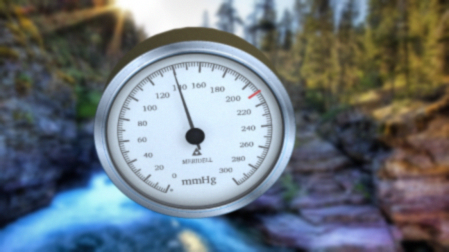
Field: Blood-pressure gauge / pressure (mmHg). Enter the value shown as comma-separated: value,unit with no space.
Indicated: 140,mmHg
